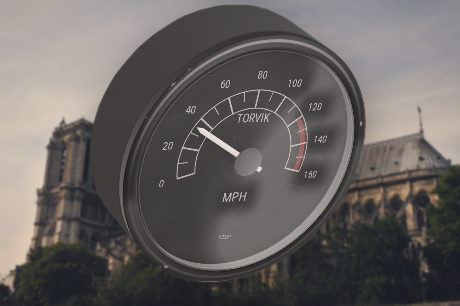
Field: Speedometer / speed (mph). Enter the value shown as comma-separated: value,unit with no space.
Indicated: 35,mph
